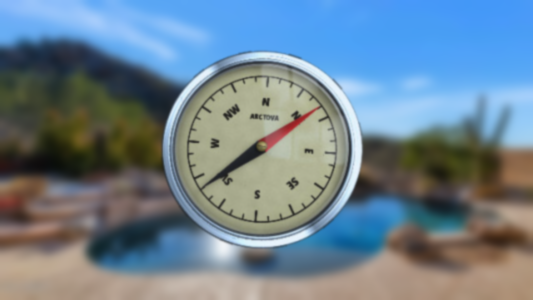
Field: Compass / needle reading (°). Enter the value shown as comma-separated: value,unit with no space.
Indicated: 50,°
